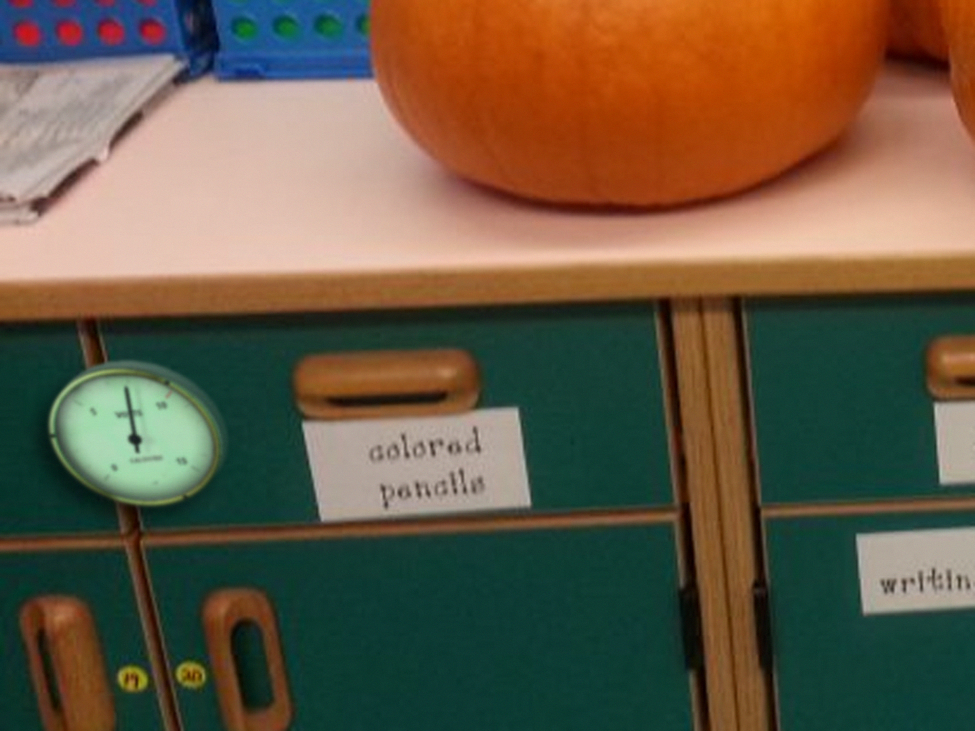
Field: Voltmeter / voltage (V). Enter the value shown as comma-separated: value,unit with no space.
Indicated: 8,V
